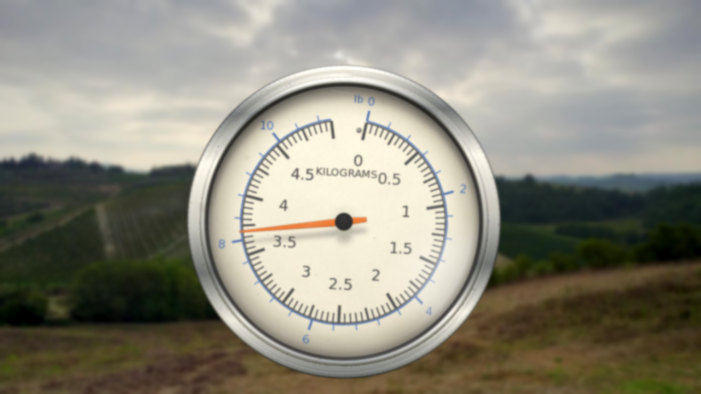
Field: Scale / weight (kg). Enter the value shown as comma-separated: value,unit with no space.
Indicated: 3.7,kg
